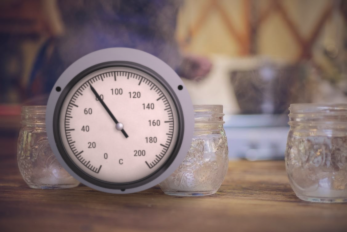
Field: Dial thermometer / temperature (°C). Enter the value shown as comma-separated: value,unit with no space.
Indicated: 80,°C
